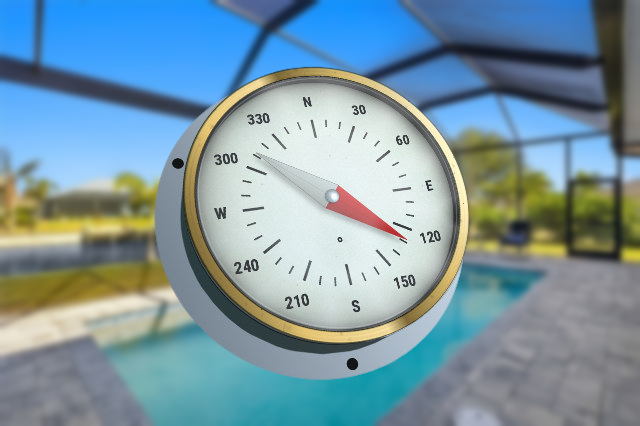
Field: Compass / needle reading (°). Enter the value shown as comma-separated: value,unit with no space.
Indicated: 130,°
